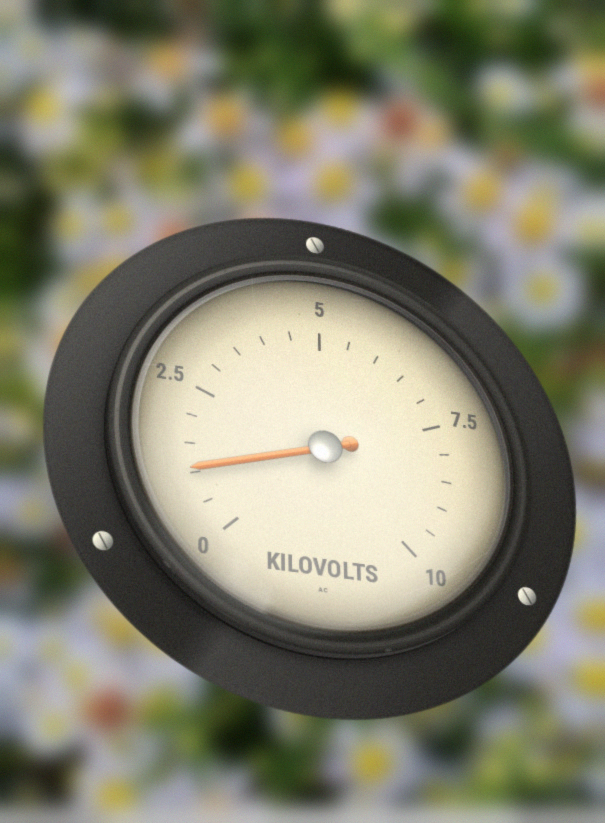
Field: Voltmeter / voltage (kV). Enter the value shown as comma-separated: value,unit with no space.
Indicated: 1,kV
